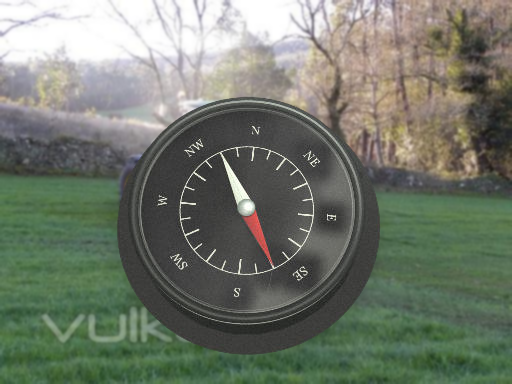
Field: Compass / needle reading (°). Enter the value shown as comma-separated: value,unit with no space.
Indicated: 150,°
